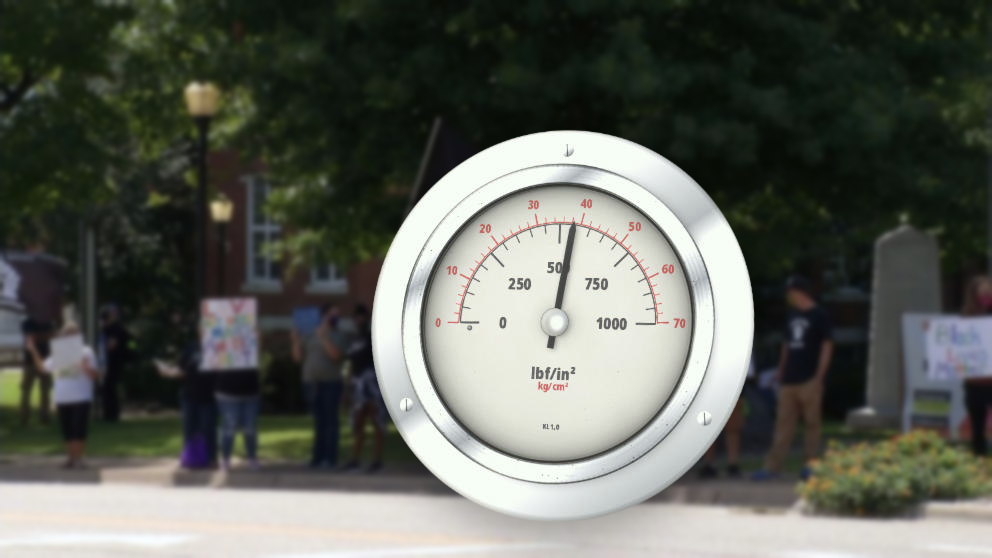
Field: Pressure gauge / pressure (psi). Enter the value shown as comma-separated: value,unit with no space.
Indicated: 550,psi
